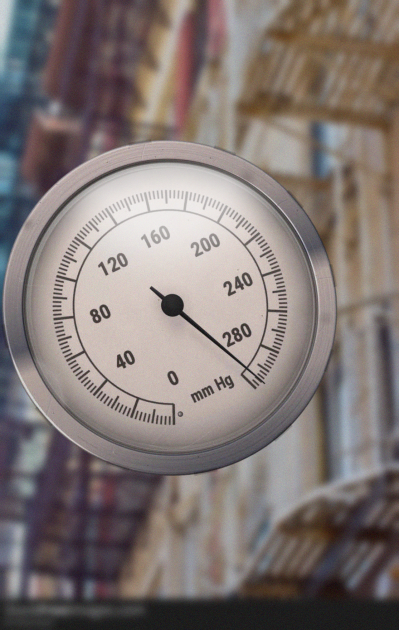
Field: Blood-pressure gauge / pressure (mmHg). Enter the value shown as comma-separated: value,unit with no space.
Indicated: 296,mmHg
